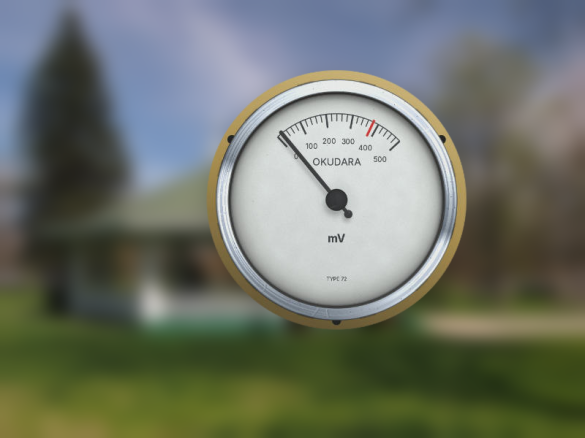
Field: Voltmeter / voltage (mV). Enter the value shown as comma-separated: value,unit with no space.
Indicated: 20,mV
